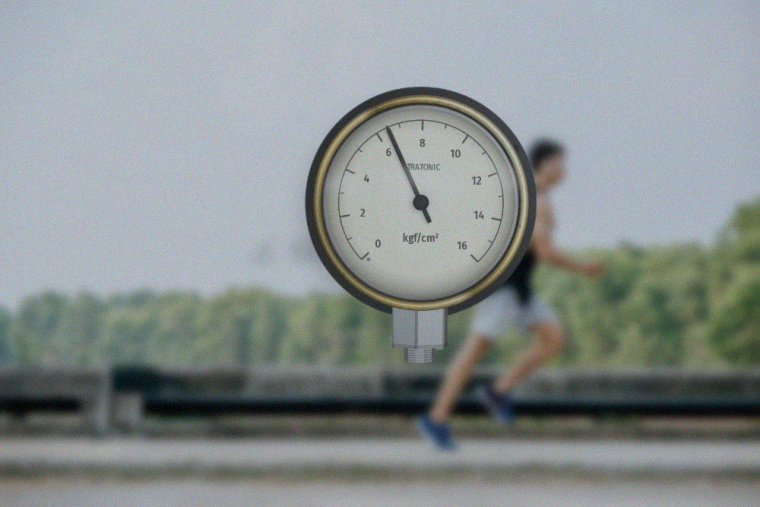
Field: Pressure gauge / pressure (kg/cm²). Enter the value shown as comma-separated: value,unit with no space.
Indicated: 6.5,kg/cm²
